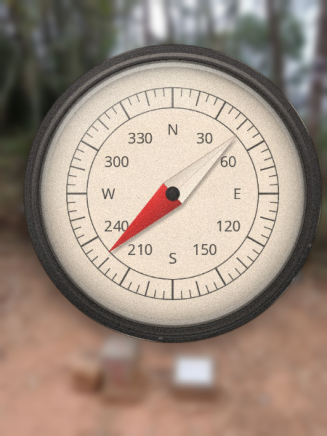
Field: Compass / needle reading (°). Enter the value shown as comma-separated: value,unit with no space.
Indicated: 227.5,°
